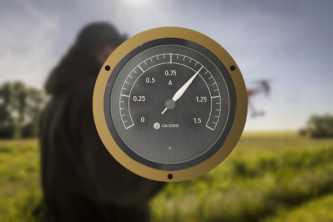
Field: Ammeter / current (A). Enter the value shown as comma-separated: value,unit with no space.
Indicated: 1,A
